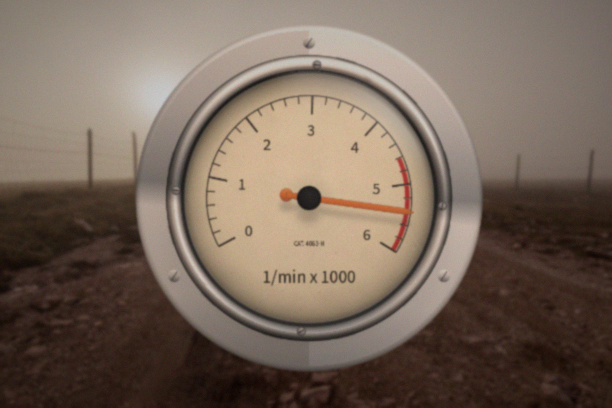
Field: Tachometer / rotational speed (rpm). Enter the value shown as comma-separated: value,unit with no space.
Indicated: 5400,rpm
